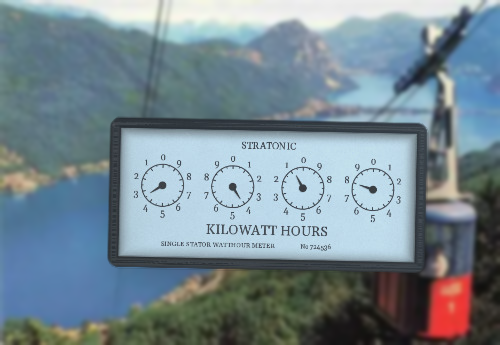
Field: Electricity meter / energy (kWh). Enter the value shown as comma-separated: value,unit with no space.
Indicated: 3408,kWh
